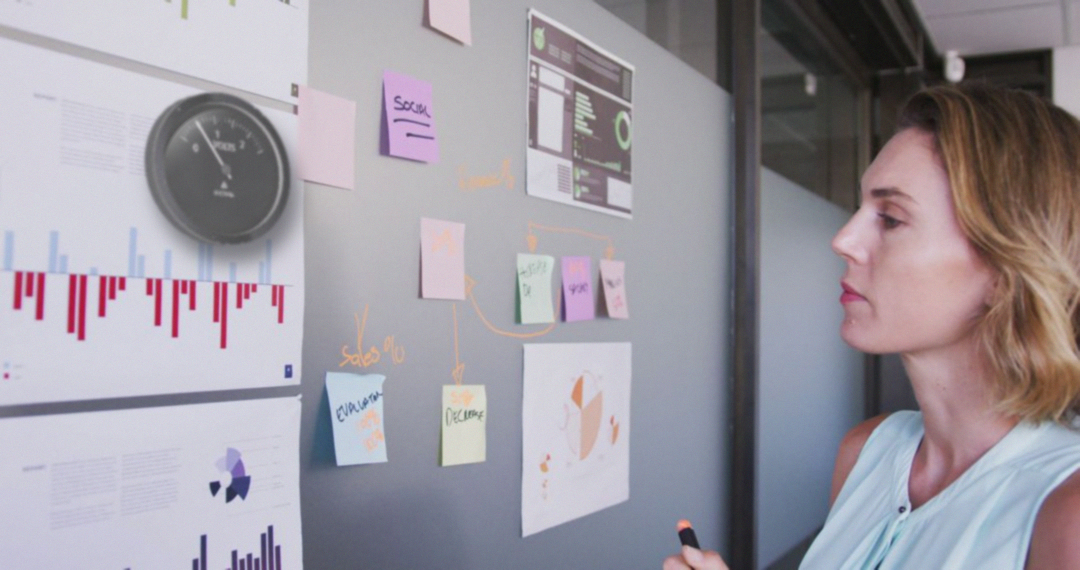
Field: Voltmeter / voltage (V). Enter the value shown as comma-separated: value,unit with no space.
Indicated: 0.5,V
